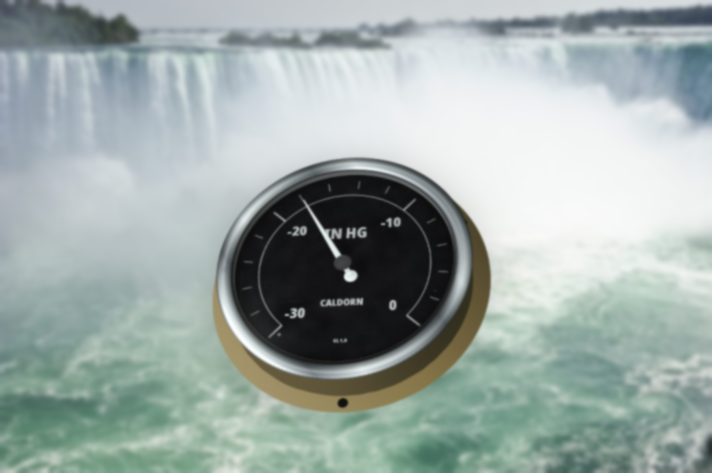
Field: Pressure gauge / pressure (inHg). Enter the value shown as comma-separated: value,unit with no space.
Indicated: -18,inHg
